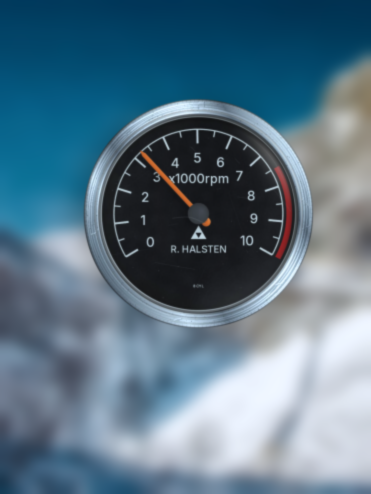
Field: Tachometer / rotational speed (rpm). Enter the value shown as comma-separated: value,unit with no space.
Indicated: 3250,rpm
